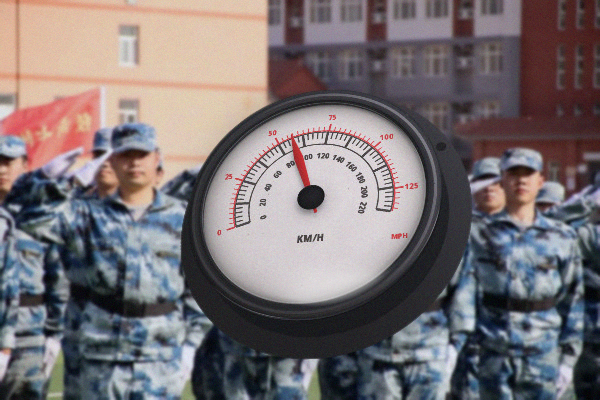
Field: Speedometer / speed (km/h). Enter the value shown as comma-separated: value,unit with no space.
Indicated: 92,km/h
